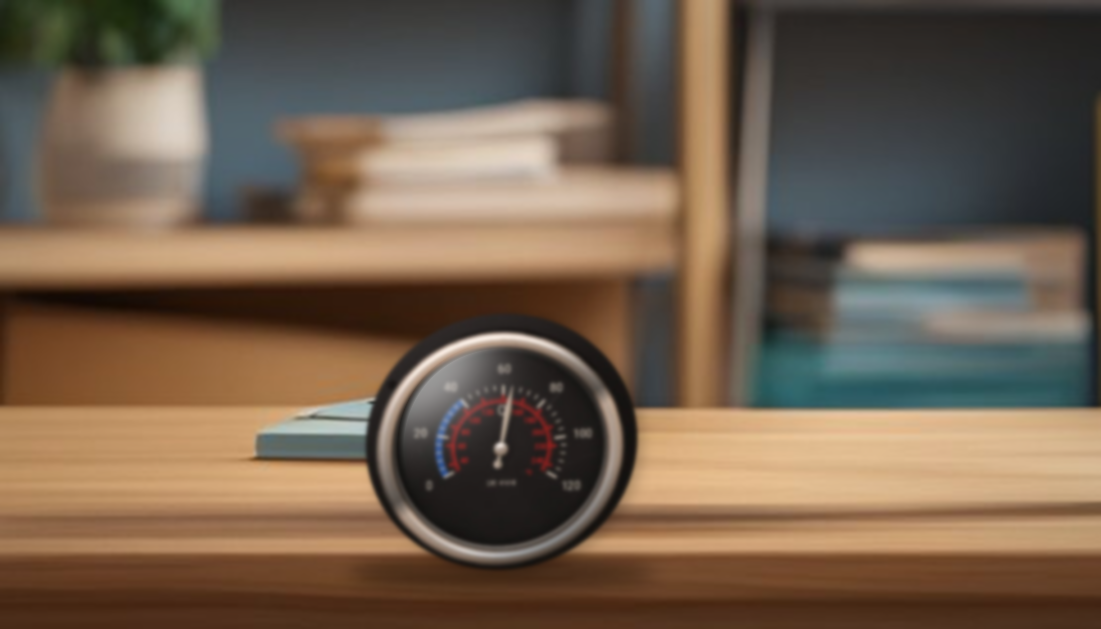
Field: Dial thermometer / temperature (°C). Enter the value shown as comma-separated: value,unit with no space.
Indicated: 64,°C
